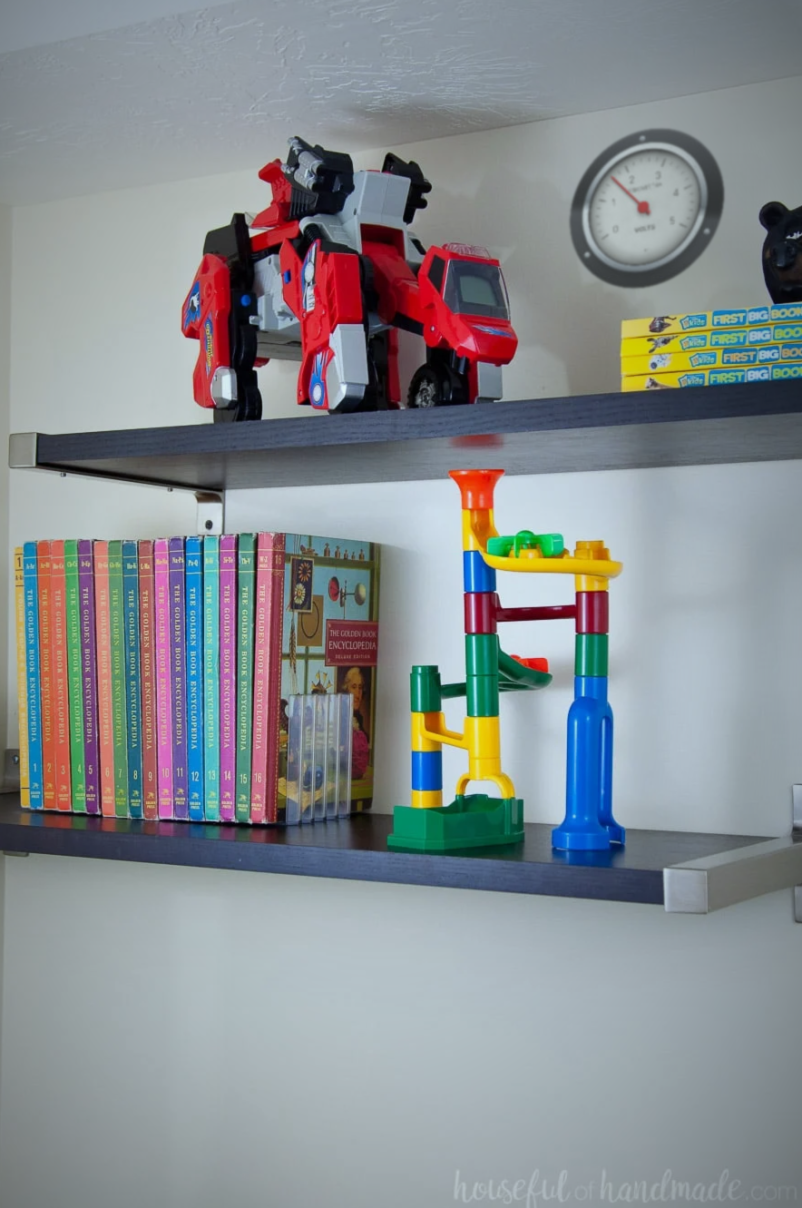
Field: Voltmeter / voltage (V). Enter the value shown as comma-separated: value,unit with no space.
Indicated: 1.6,V
